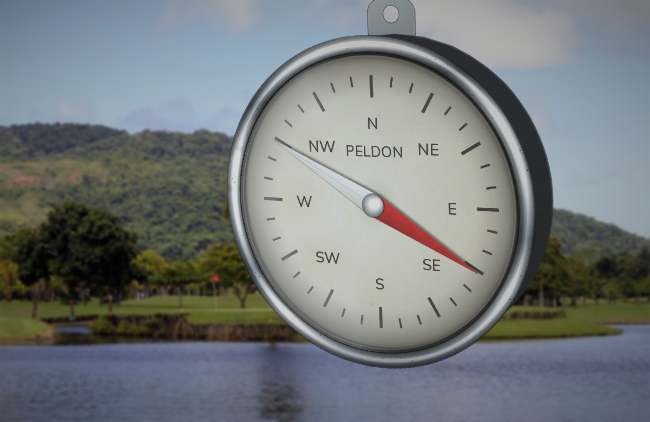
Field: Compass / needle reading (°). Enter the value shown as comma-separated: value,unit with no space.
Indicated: 120,°
